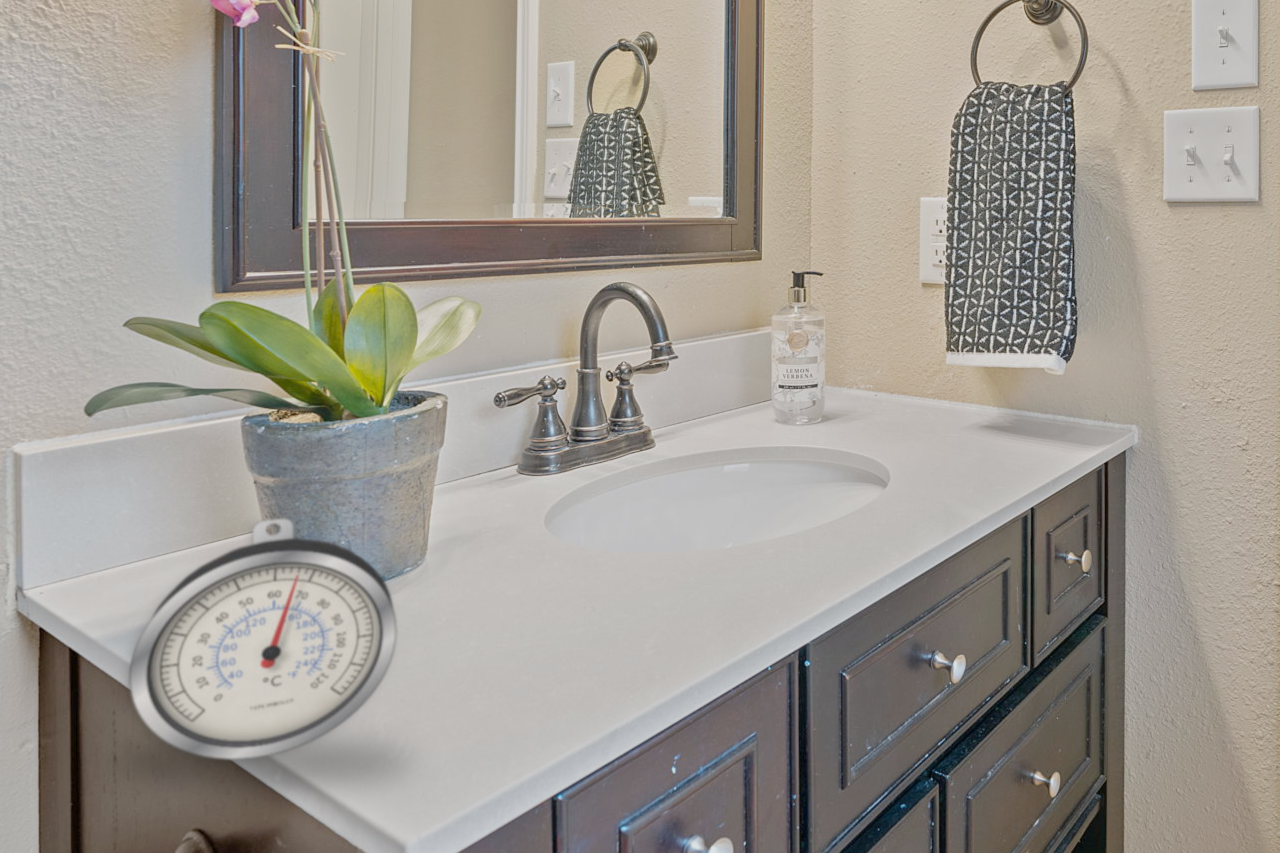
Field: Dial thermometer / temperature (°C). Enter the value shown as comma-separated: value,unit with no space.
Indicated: 66,°C
